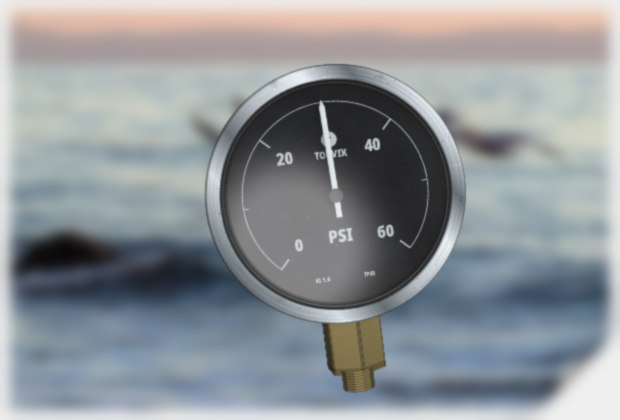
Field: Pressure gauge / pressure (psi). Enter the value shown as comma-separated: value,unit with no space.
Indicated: 30,psi
